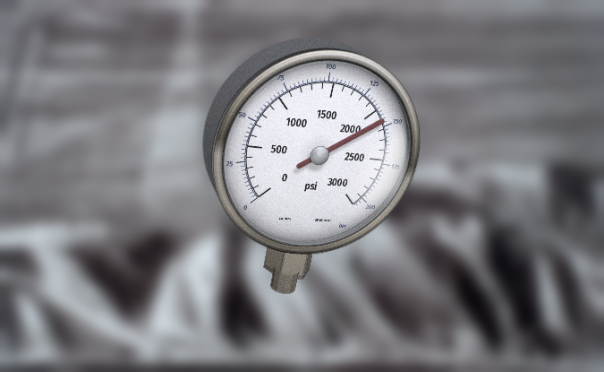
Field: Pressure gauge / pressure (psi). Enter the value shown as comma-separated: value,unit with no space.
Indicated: 2100,psi
